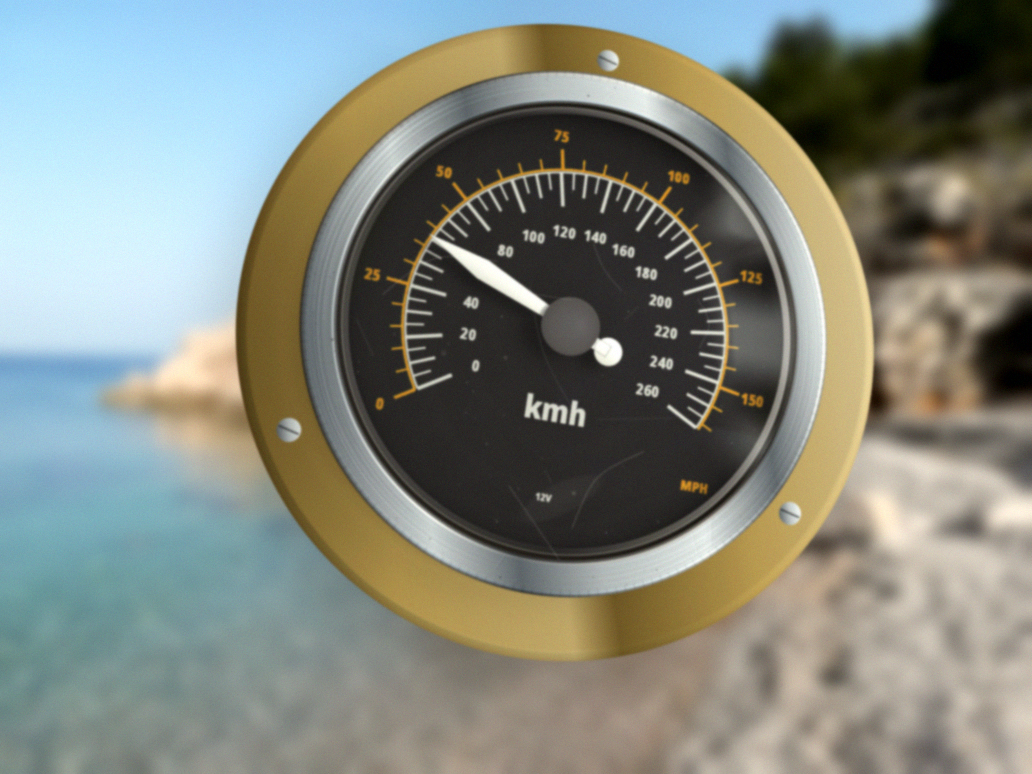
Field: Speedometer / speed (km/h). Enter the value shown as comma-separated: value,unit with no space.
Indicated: 60,km/h
